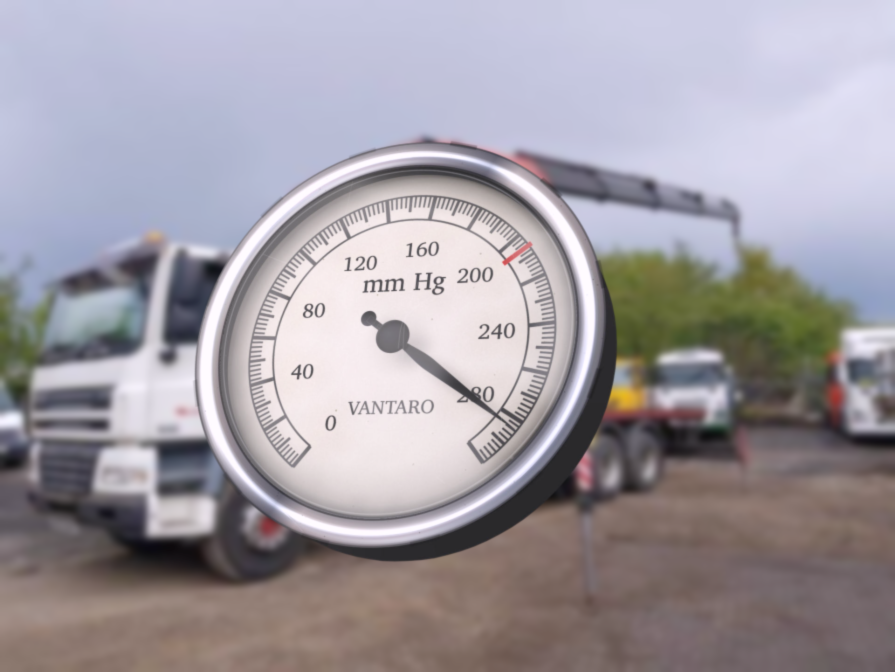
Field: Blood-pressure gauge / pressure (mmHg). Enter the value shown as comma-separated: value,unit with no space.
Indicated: 284,mmHg
